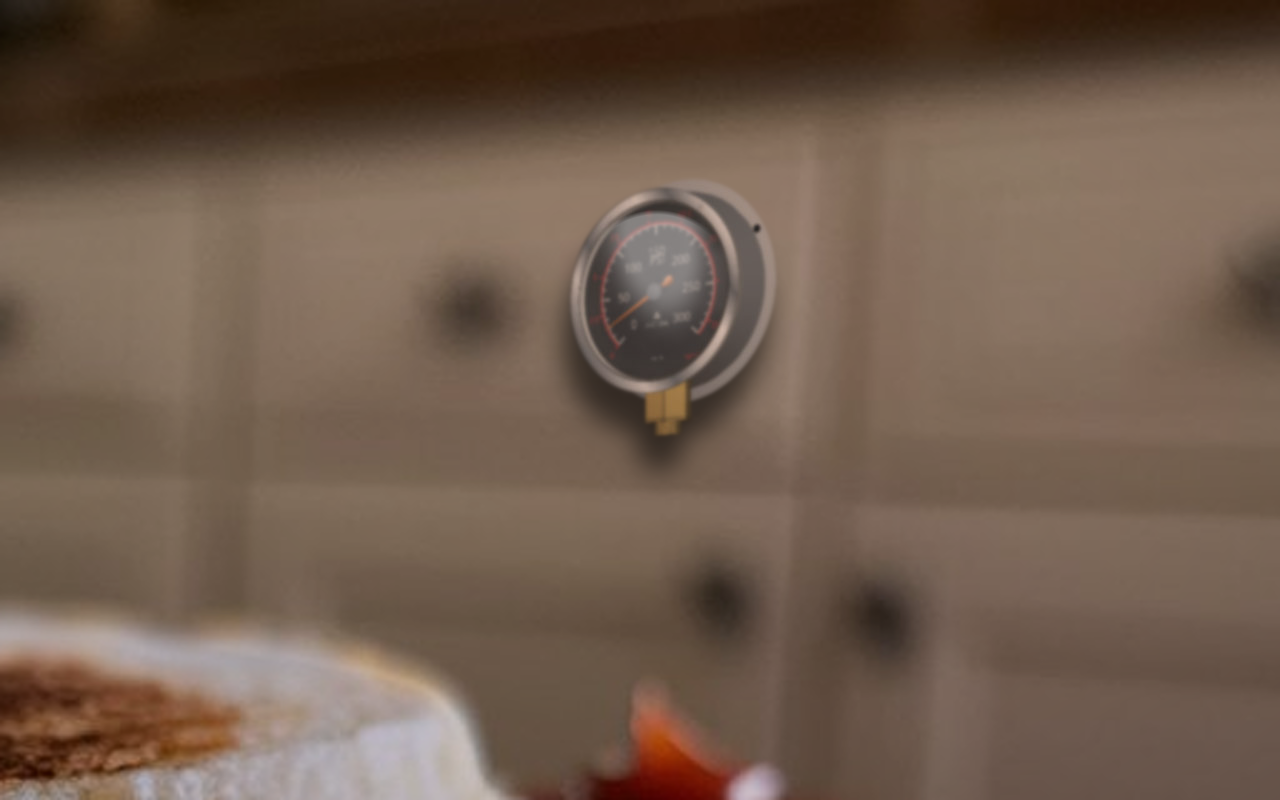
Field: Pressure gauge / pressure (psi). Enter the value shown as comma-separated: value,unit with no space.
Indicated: 20,psi
